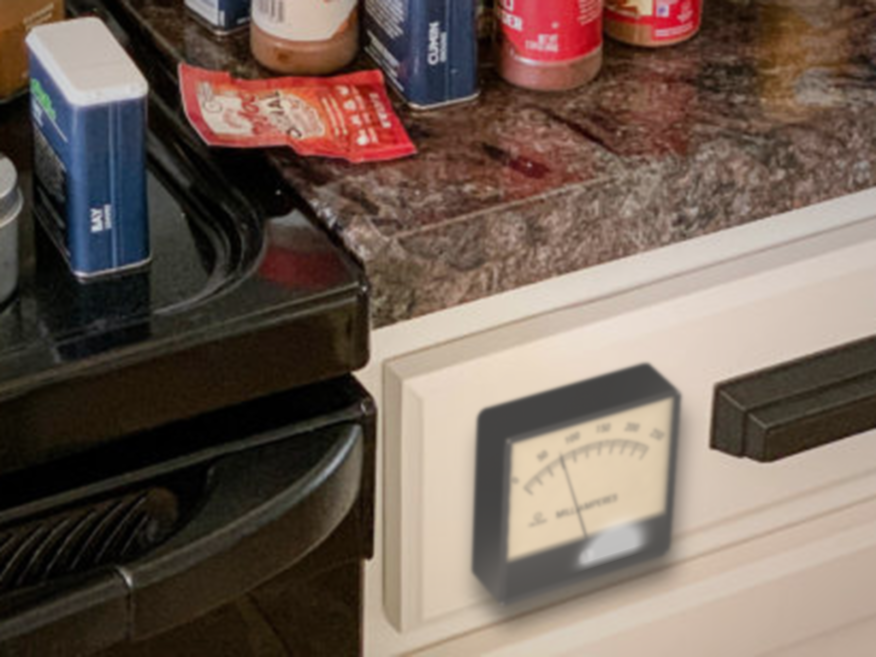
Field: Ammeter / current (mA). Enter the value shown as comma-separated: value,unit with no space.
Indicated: 75,mA
